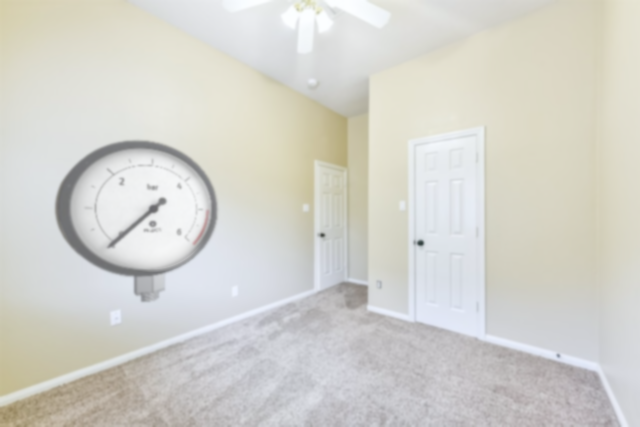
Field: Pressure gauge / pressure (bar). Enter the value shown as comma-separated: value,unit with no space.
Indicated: 0,bar
